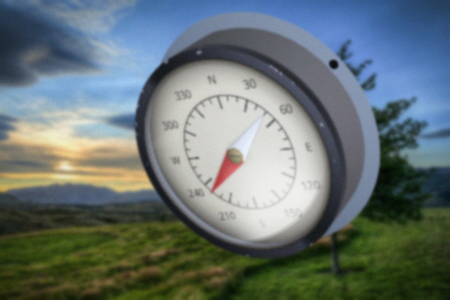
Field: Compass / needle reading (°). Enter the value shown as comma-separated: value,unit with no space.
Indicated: 230,°
